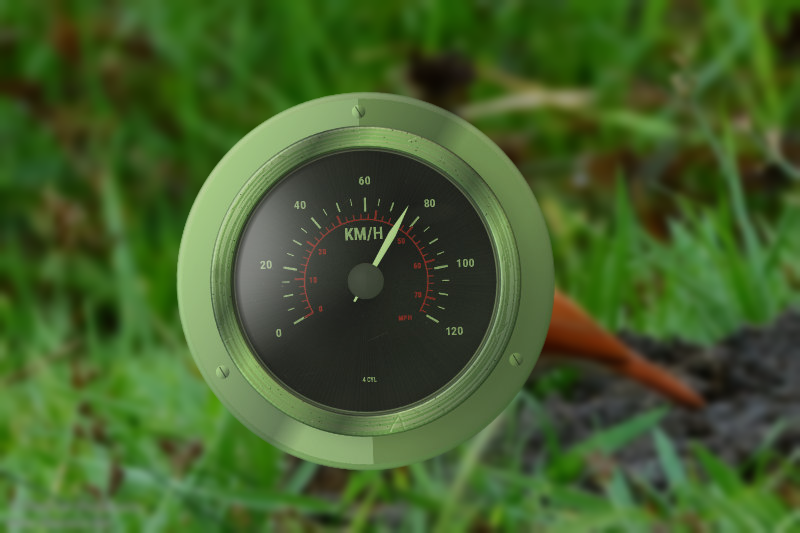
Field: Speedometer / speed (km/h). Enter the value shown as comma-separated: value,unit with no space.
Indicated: 75,km/h
